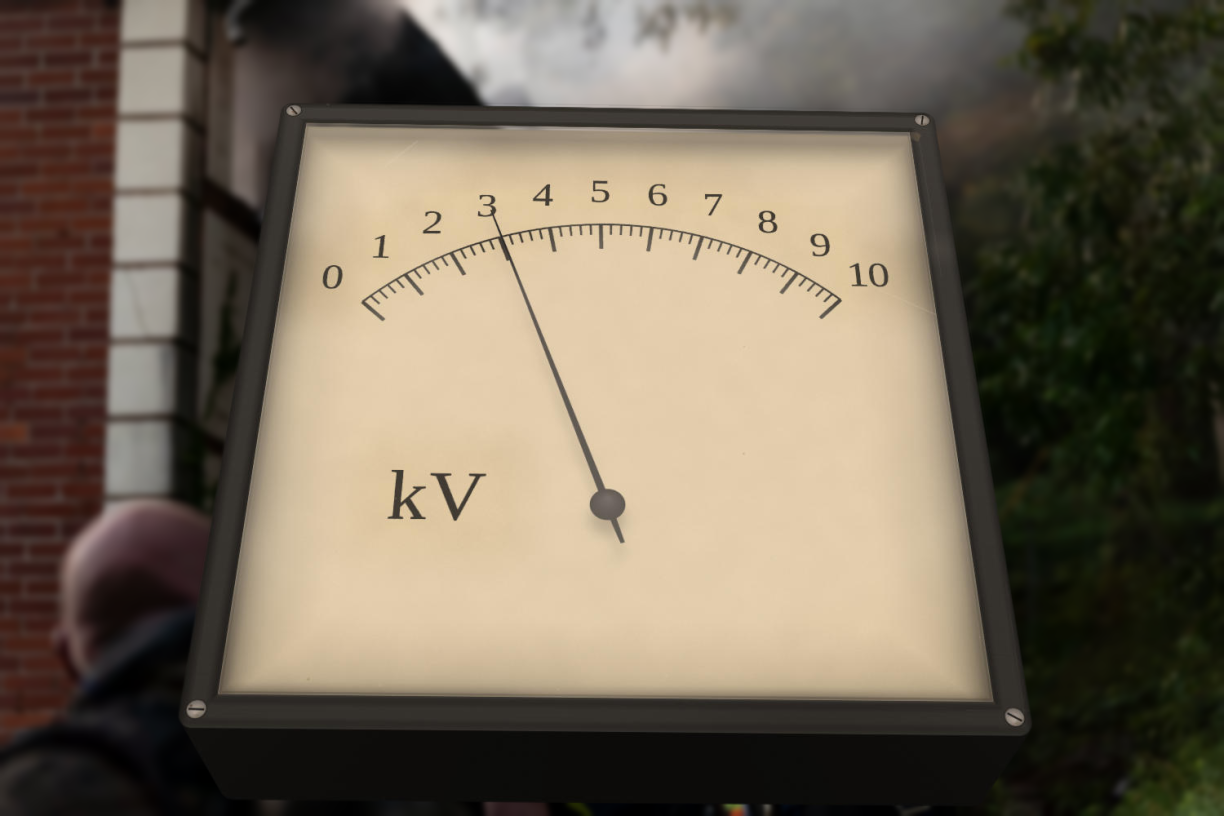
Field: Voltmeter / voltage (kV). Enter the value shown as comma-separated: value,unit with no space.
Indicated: 3,kV
